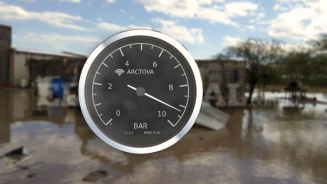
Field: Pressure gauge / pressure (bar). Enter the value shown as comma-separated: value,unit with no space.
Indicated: 9.25,bar
